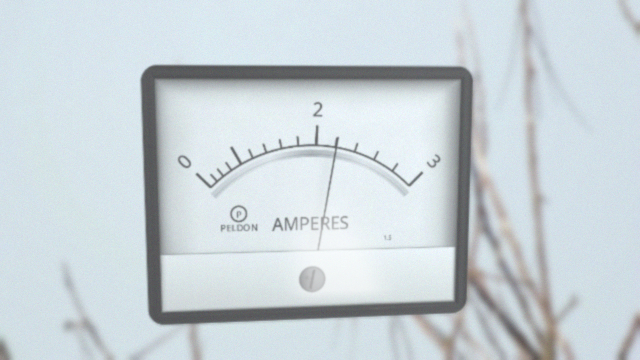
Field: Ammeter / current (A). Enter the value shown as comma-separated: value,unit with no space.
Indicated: 2.2,A
